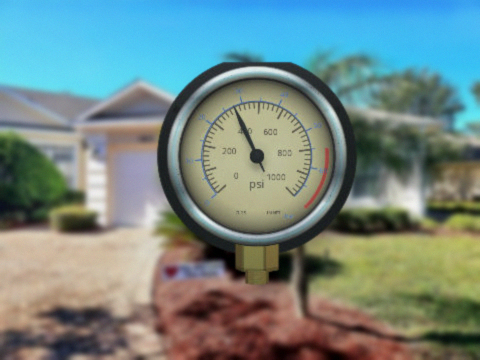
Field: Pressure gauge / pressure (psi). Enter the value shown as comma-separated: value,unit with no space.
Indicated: 400,psi
